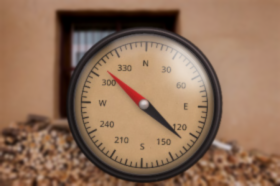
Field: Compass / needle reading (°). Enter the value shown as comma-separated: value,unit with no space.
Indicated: 310,°
